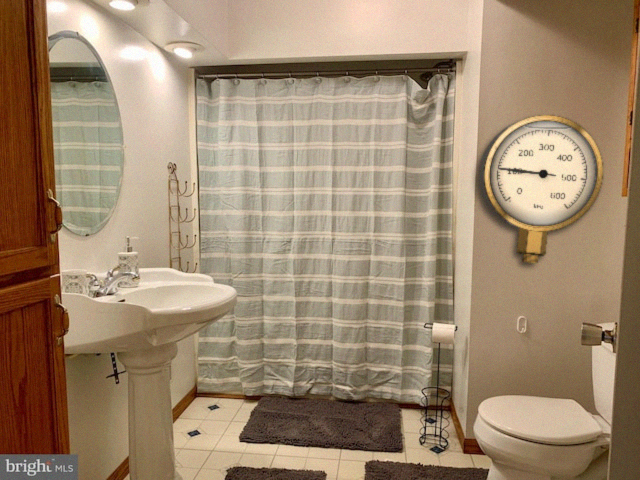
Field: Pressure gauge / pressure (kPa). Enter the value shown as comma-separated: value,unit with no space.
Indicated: 100,kPa
